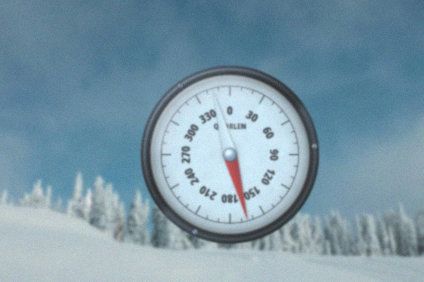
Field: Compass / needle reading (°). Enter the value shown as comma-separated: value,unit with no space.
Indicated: 165,°
